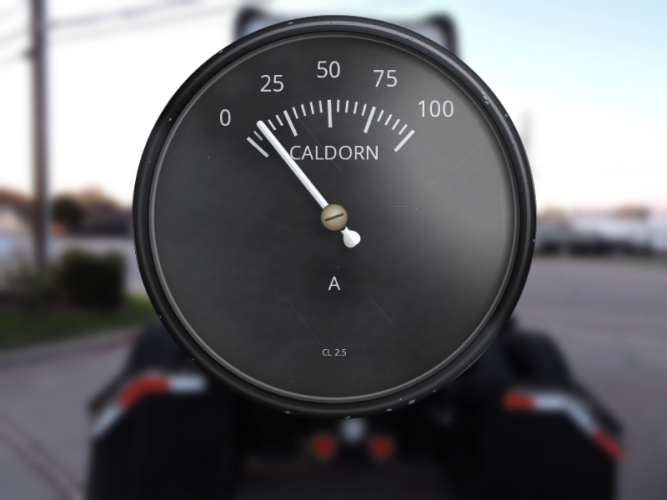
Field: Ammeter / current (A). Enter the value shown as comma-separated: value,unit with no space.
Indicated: 10,A
